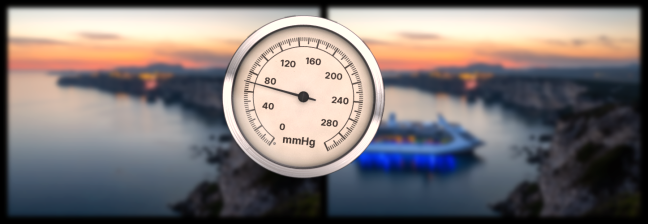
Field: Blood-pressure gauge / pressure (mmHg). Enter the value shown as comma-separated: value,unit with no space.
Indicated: 70,mmHg
